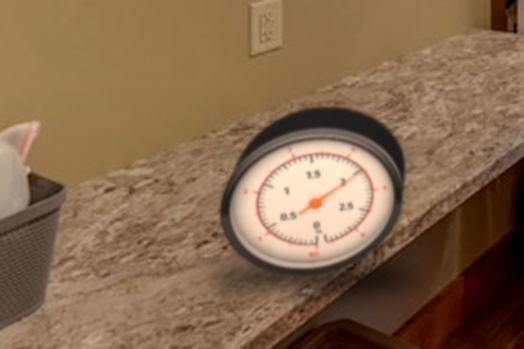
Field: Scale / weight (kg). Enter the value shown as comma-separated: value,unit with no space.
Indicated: 2,kg
